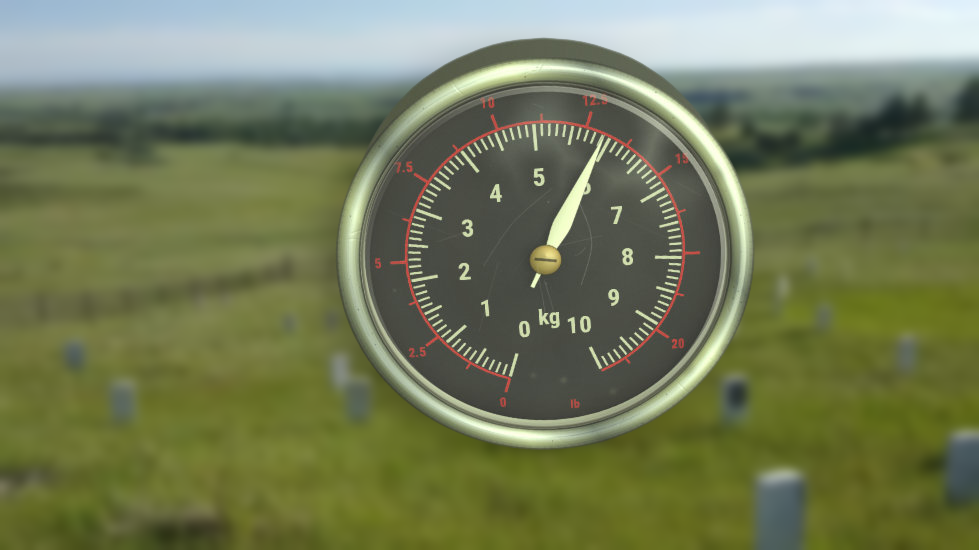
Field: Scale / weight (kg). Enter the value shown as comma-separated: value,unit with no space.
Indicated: 5.9,kg
